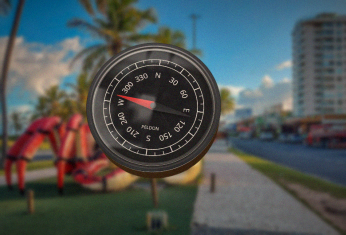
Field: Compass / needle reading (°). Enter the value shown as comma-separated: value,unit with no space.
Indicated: 280,°
